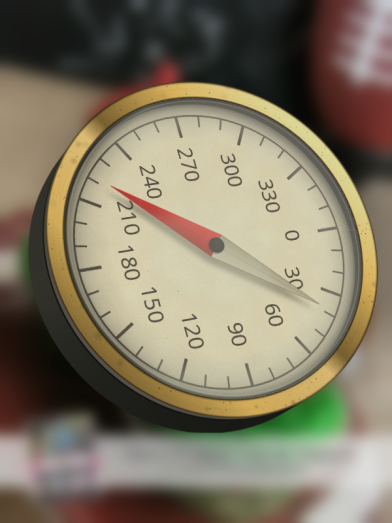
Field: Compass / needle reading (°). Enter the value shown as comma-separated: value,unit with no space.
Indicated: 220,°
